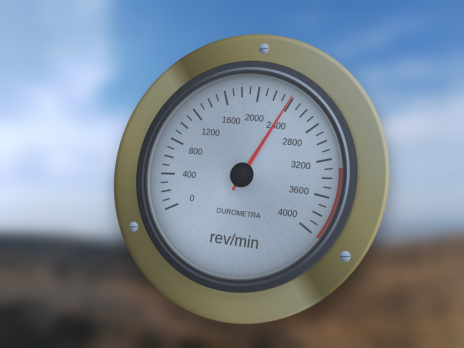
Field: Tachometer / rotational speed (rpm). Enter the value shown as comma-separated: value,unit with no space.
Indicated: 2400,rpm
